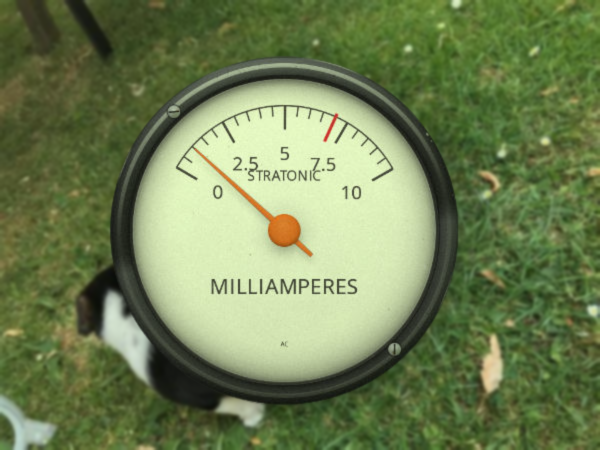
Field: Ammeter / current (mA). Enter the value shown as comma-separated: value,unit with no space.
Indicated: 1,mA
